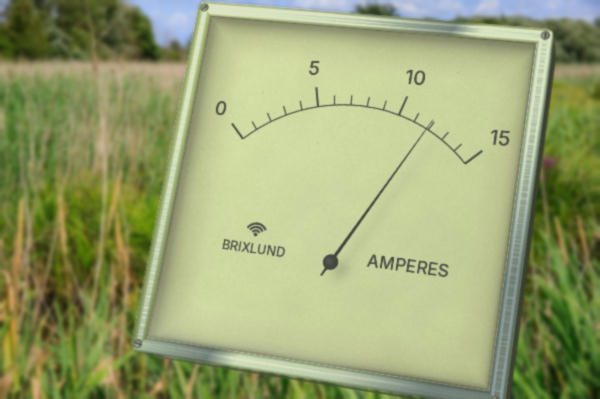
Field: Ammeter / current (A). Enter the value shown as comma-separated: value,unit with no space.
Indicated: 12,A
